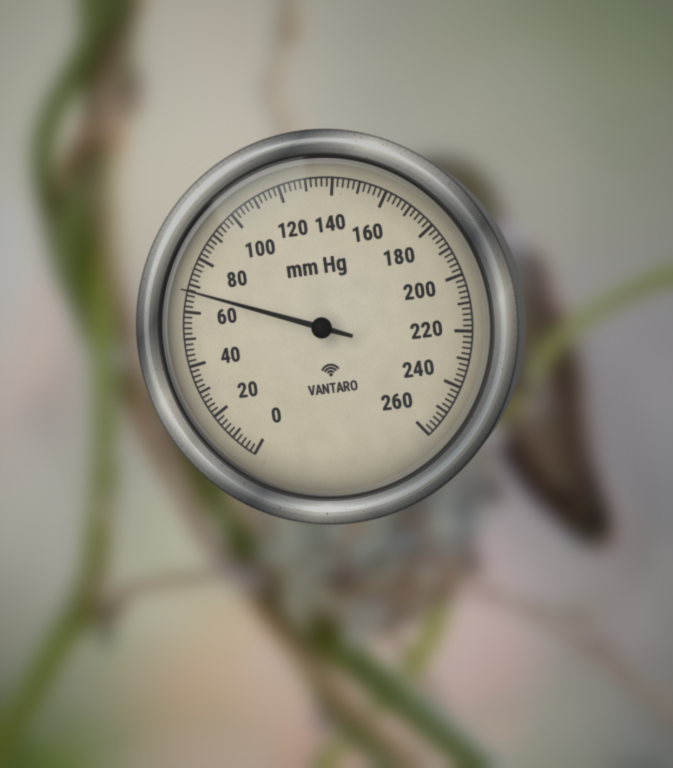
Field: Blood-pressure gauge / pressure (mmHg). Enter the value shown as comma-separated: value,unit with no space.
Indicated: 68,mmHg
